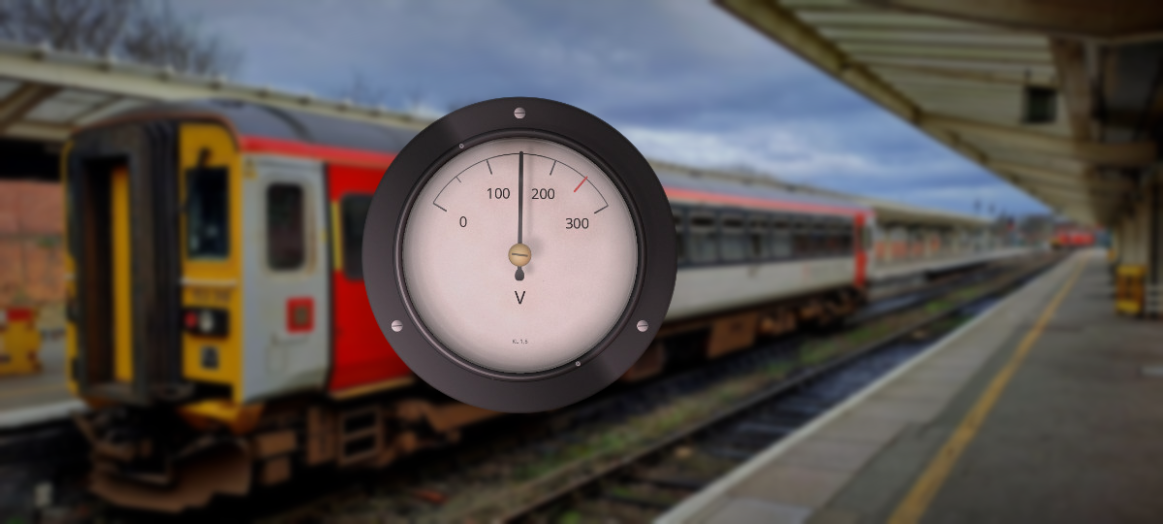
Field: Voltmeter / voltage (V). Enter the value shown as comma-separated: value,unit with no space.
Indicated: 150,V
